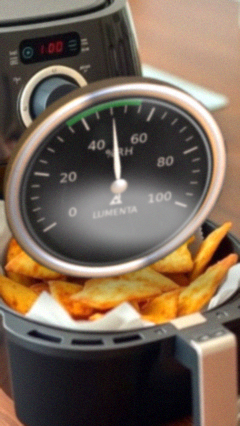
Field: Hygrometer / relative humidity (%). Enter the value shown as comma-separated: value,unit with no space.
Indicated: 48,%
